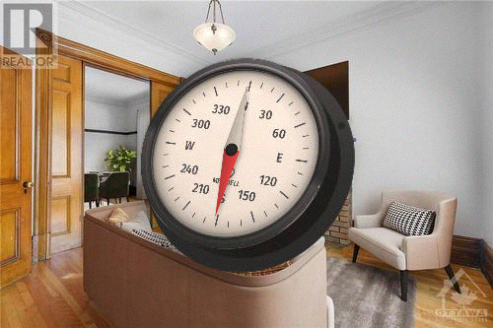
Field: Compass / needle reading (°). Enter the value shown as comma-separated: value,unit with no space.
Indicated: 180,°
